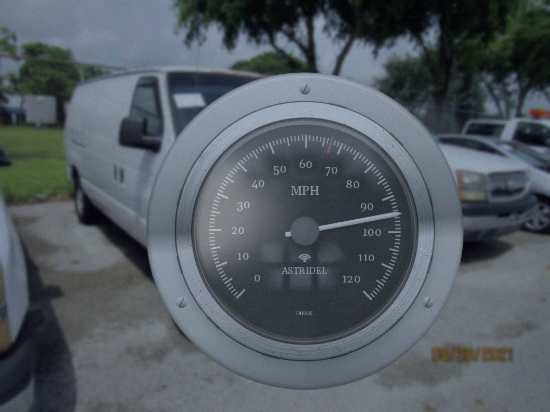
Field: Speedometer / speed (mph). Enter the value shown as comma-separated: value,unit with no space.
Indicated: 95,mph
